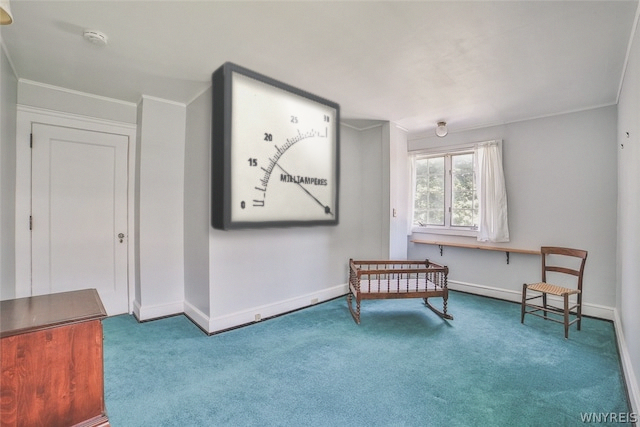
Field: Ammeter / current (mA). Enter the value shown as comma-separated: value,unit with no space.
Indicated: 17.5,mA
